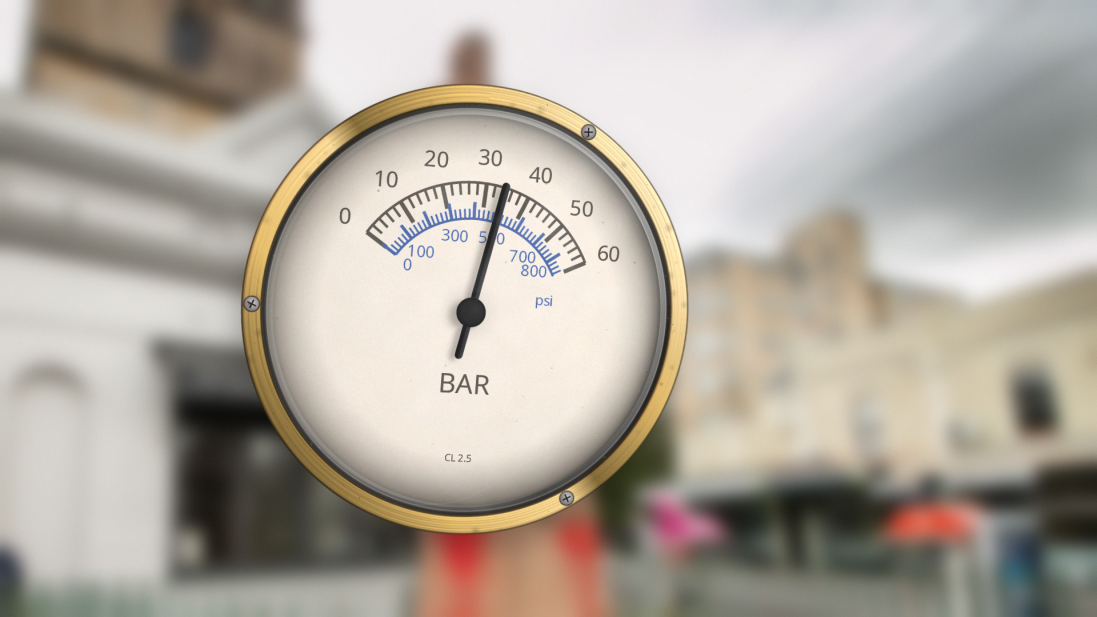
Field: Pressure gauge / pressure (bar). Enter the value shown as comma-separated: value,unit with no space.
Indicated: 34,bar
